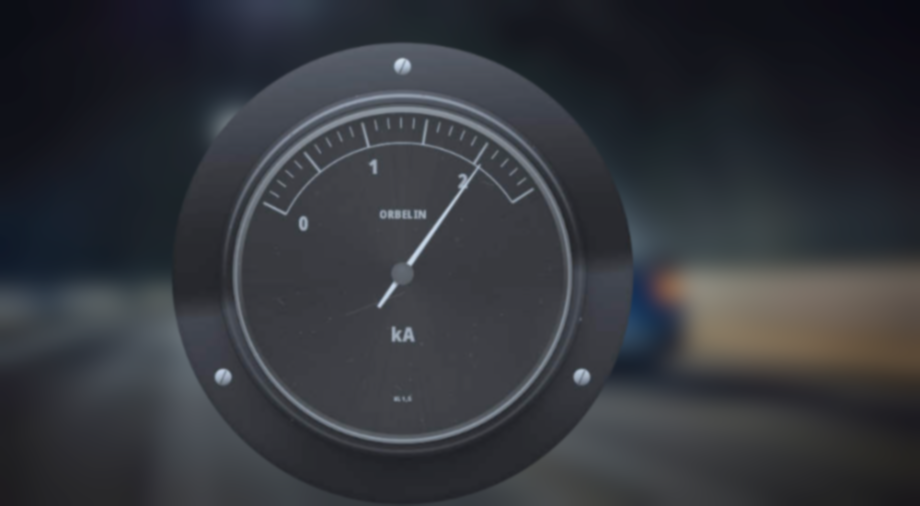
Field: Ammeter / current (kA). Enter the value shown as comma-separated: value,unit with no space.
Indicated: 2.05,kA
